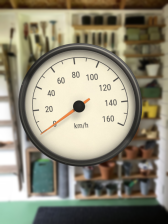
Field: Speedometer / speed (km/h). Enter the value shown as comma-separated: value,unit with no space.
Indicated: 0,km/h
